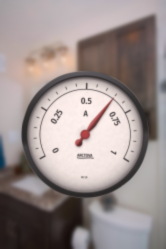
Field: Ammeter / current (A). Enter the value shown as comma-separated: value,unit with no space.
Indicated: 0.65,A
